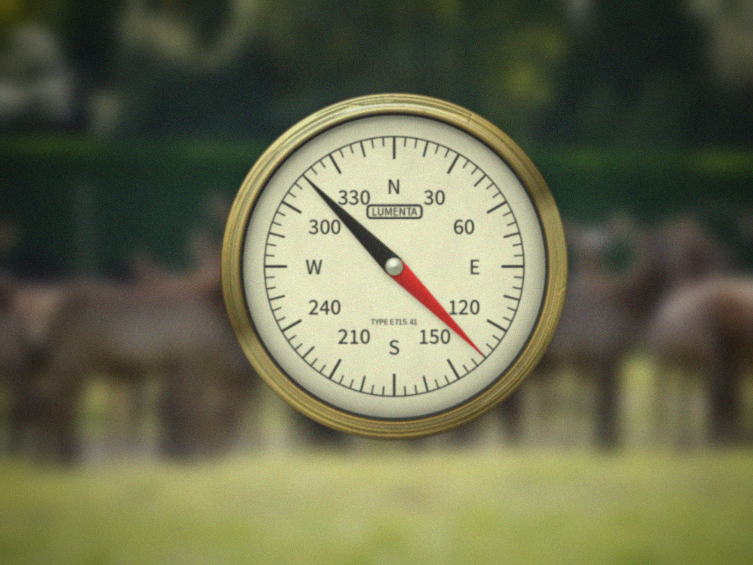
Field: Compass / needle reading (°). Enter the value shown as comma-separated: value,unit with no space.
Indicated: 135,°
